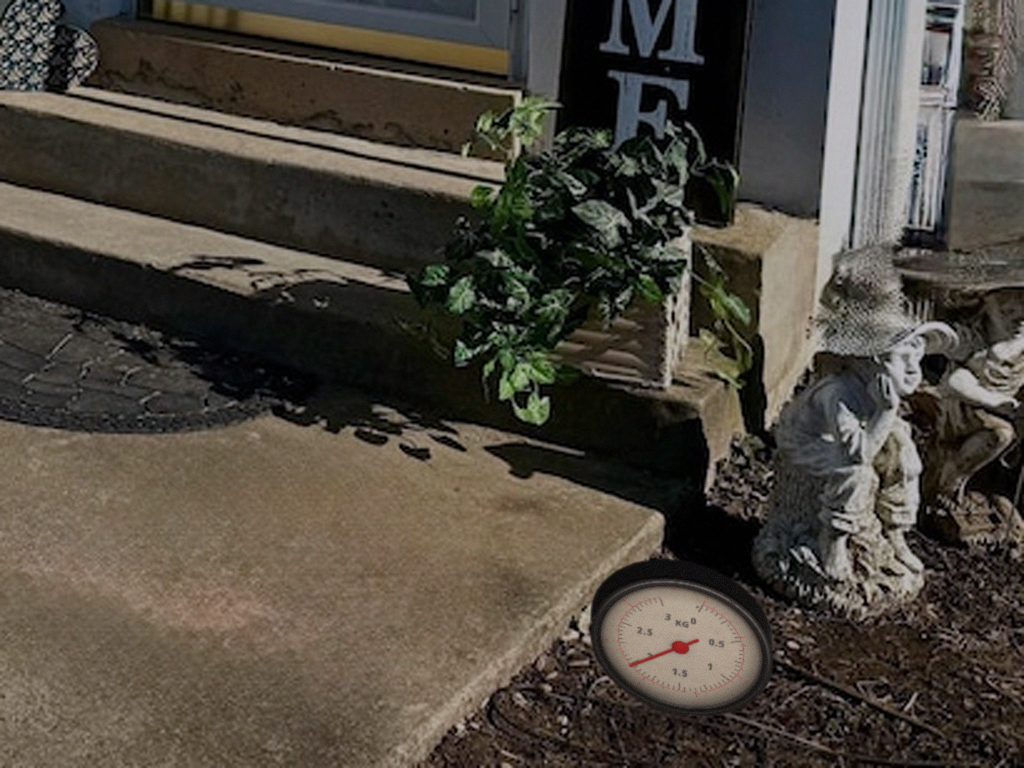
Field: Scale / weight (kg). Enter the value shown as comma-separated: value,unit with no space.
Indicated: 2,kg
